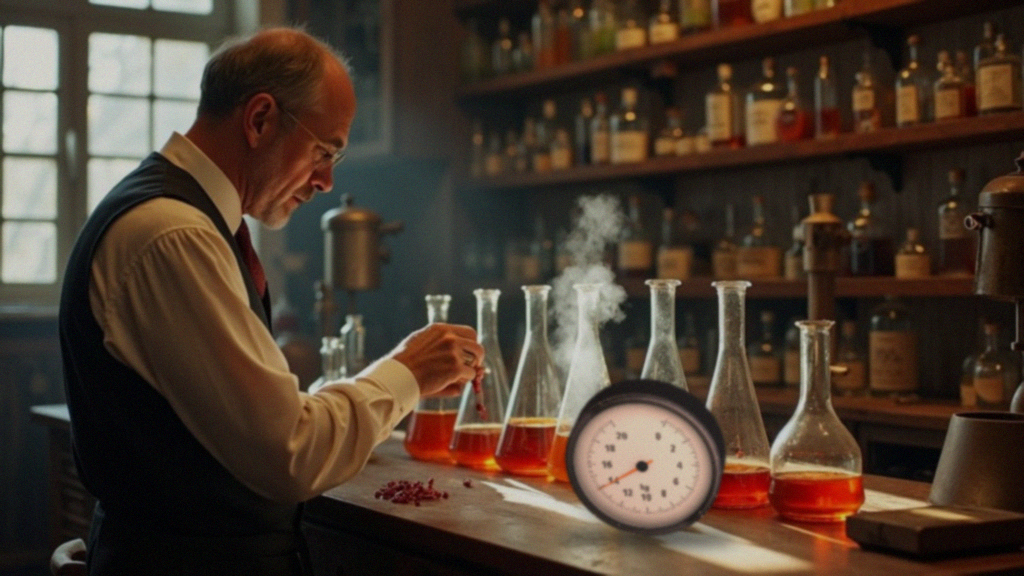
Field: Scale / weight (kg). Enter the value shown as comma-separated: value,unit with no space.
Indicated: 14,kg
